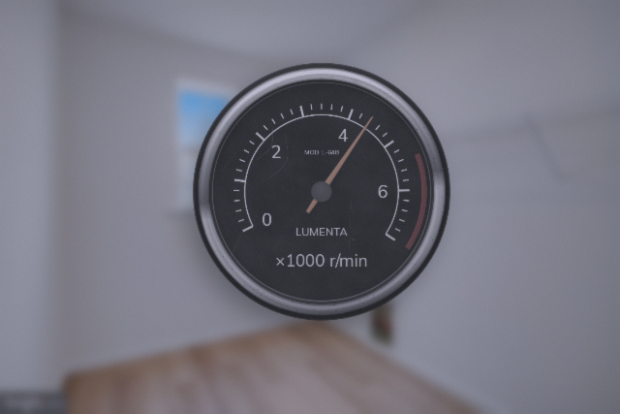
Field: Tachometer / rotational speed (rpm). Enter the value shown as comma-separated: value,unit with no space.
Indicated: 4400,rpm
